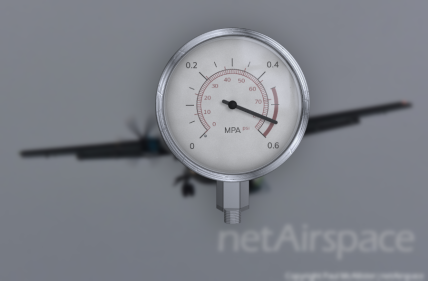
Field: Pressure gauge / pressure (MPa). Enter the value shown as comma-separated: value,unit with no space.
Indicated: 0.55,MPa
